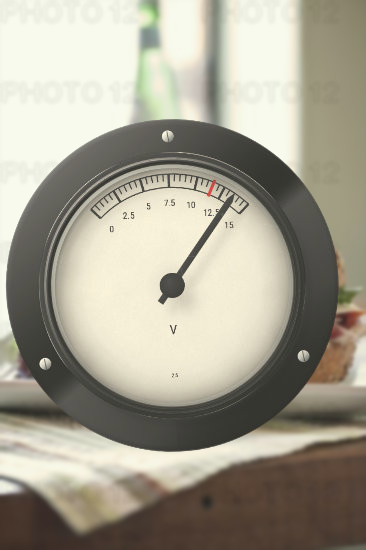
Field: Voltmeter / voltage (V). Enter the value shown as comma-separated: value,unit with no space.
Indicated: 13.5,V
